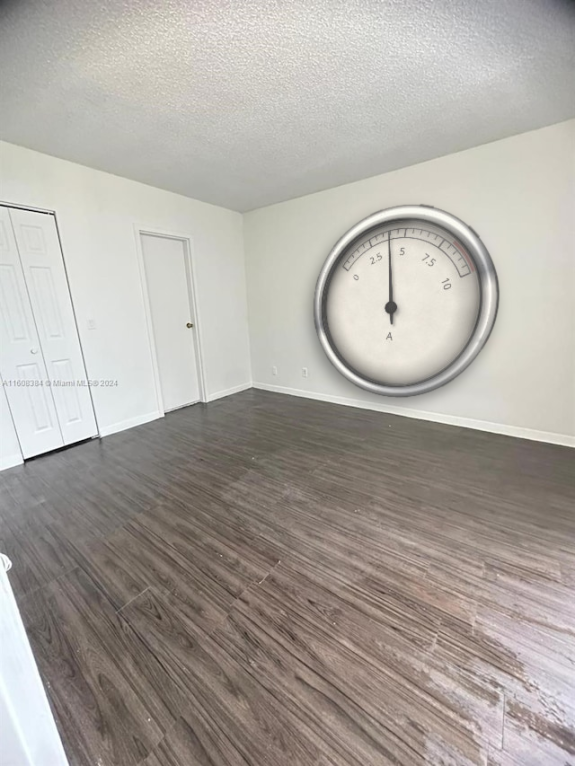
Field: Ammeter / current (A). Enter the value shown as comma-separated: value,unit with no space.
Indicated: 4,A
